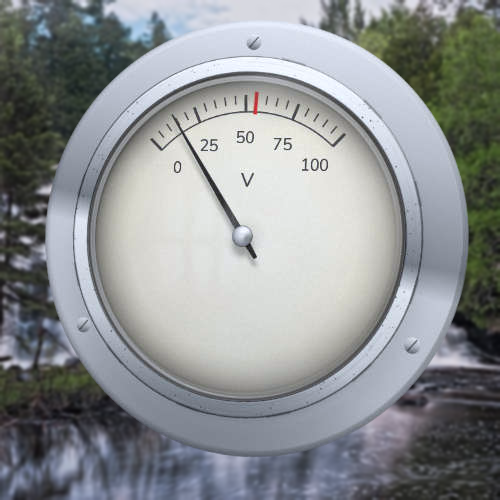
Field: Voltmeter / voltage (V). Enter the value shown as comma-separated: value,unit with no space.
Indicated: 15,V
